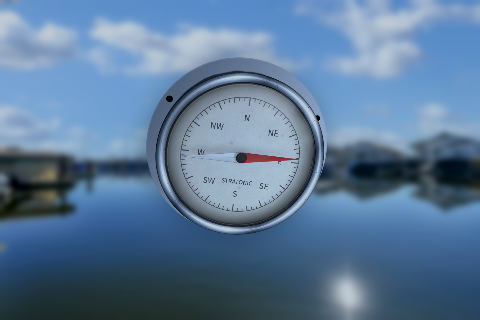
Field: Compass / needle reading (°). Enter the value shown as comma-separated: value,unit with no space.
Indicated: 85,°
